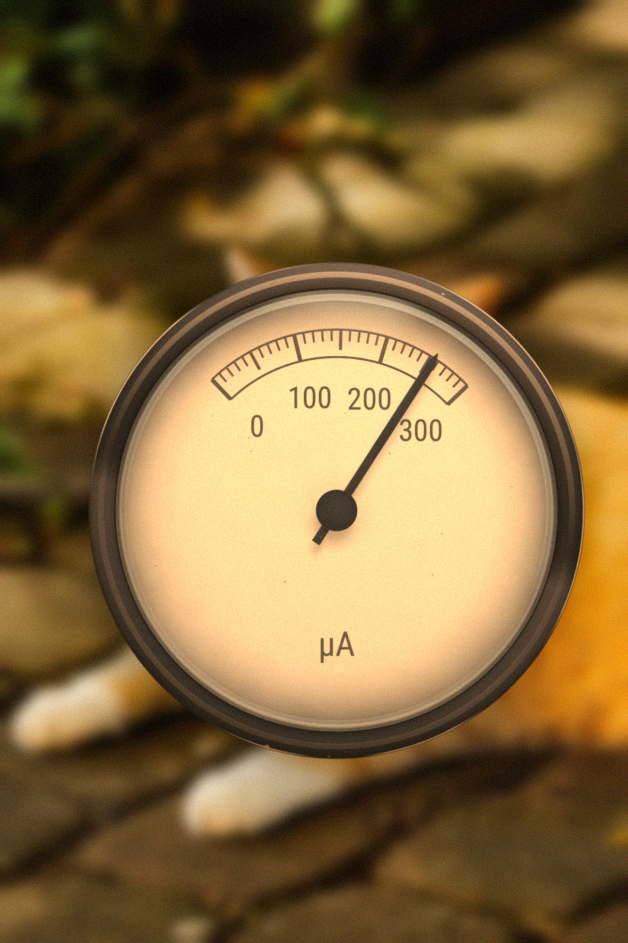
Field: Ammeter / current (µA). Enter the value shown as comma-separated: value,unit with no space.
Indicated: 255,µA
